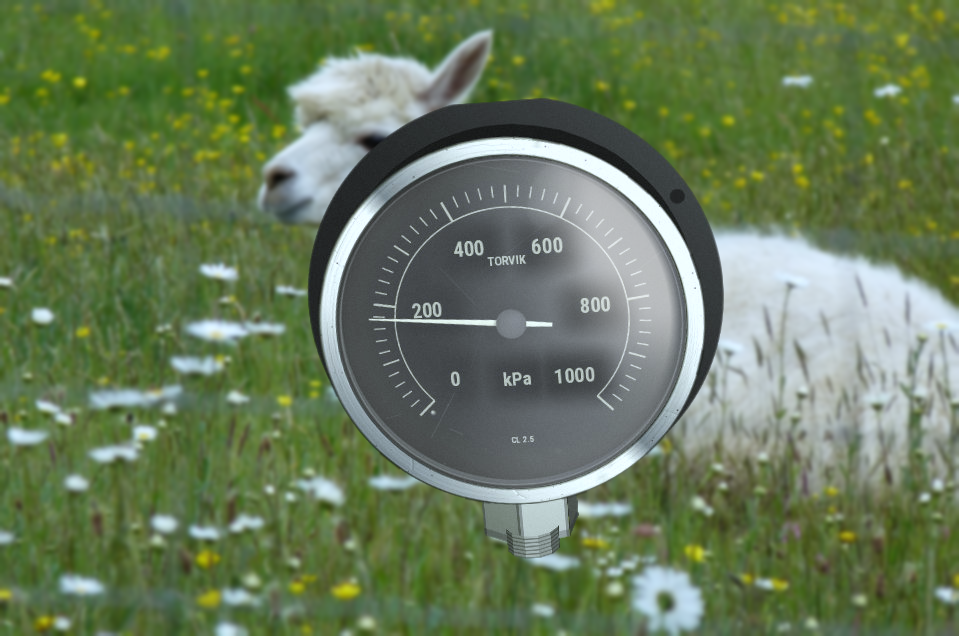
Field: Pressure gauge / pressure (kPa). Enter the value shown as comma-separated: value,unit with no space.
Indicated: 180,kPa
